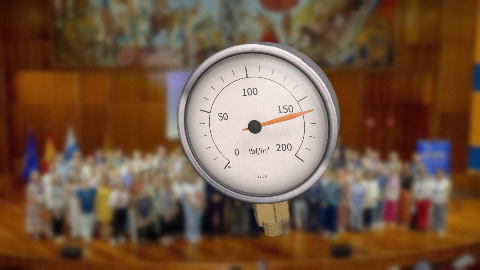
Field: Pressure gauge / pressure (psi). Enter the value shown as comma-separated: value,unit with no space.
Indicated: 160,psi
